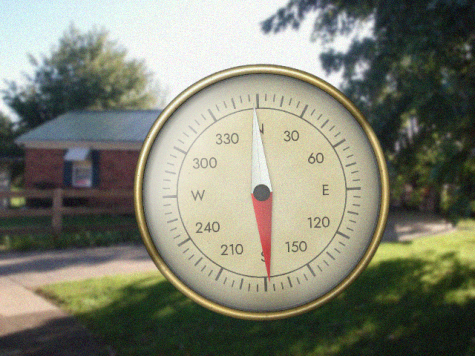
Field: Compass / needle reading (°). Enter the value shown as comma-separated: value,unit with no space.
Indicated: 177.5,°
